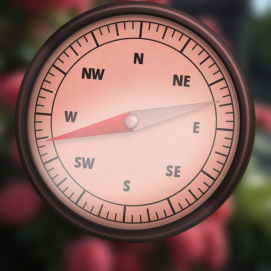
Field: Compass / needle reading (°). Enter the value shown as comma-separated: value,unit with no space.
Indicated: 252.5,°
